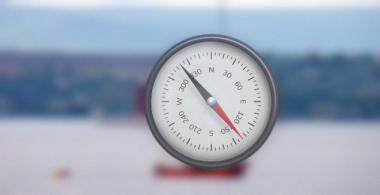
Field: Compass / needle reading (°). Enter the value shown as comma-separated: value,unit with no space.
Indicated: 140,°
